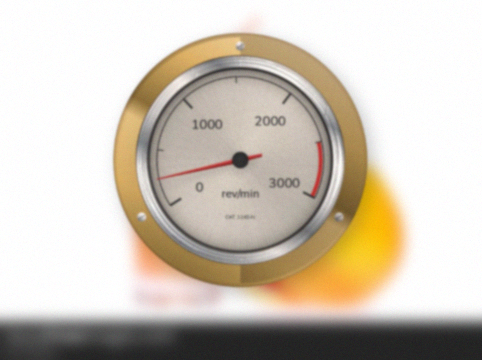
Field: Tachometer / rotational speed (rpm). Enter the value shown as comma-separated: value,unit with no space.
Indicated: 250,rpm
